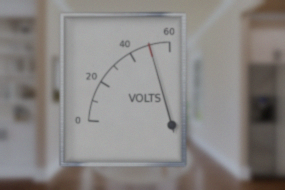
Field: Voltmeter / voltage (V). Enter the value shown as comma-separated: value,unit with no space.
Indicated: 50,V
